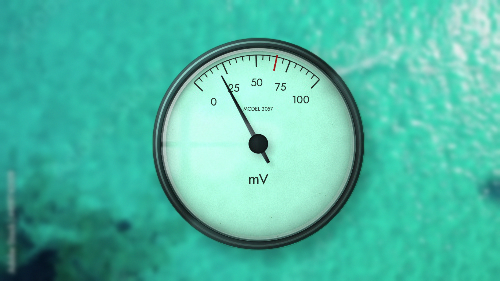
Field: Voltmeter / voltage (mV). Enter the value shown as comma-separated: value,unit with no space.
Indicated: 20,mV
